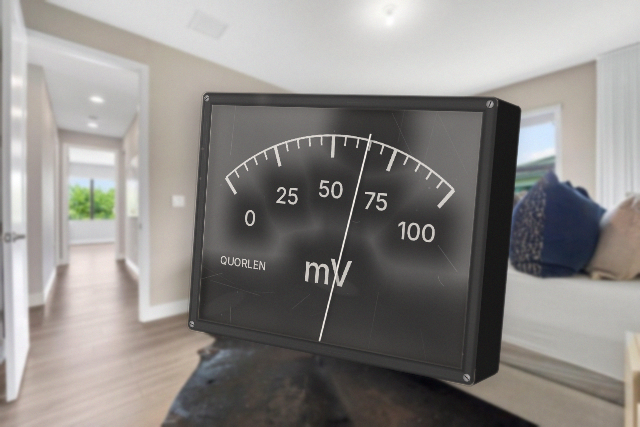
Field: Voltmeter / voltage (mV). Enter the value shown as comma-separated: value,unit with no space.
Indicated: 65,mV
